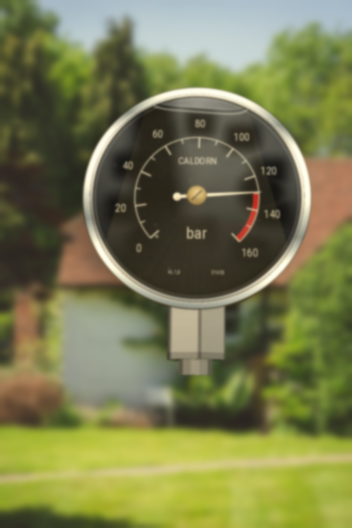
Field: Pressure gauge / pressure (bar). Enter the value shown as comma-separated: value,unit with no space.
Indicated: 130,bar
